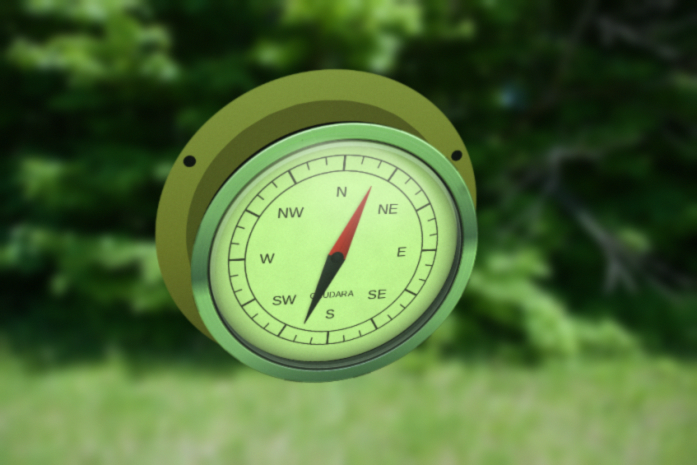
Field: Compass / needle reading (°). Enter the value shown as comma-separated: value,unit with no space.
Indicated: 20,°
